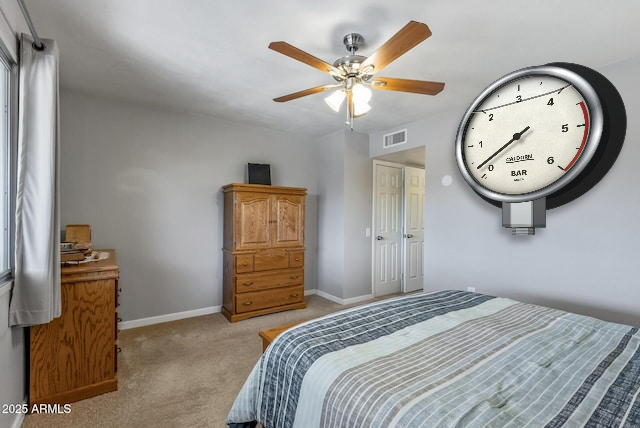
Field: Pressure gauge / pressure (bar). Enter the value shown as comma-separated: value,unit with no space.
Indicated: 0.25,bar
